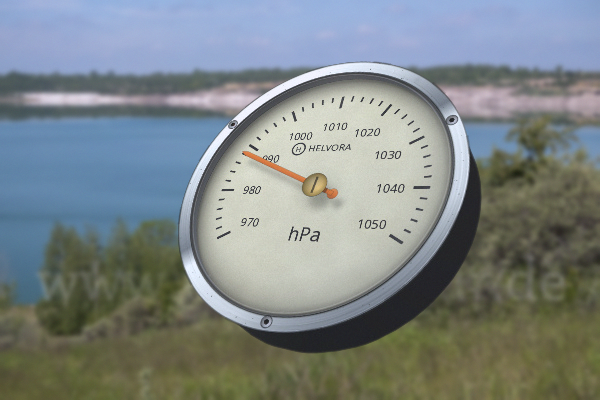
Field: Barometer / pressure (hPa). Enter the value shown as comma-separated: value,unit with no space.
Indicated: 988,hPa
